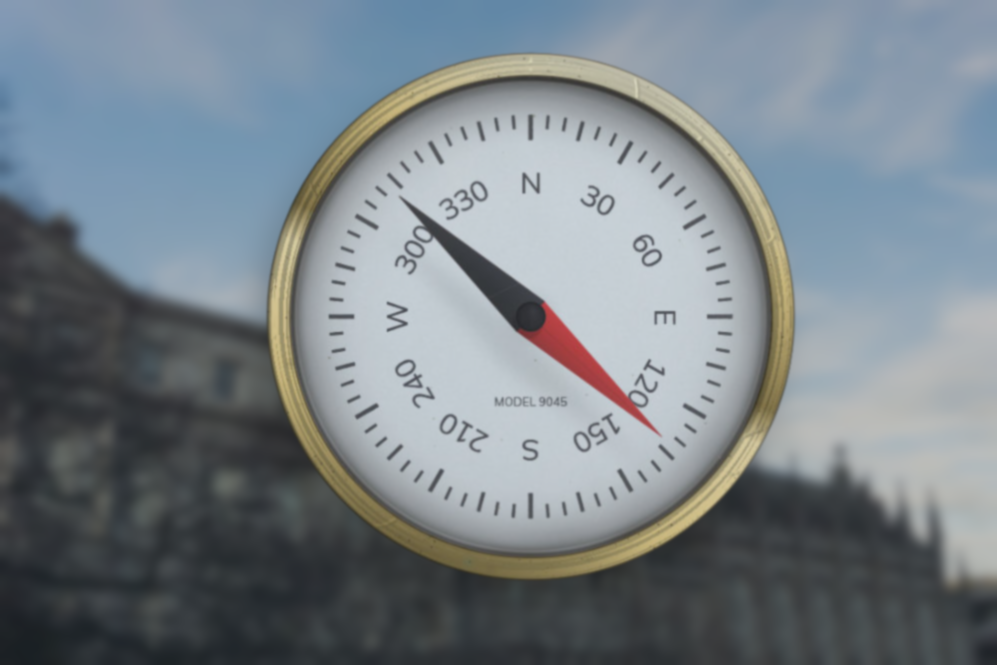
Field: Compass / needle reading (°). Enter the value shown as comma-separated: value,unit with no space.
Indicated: 132.5,°
